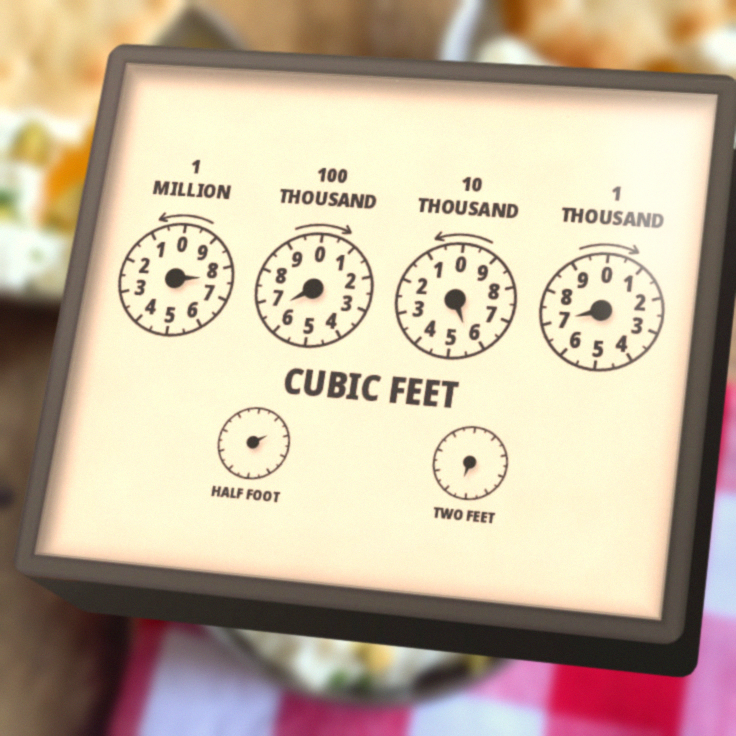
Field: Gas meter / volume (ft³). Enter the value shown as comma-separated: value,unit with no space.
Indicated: 765700,ft³
